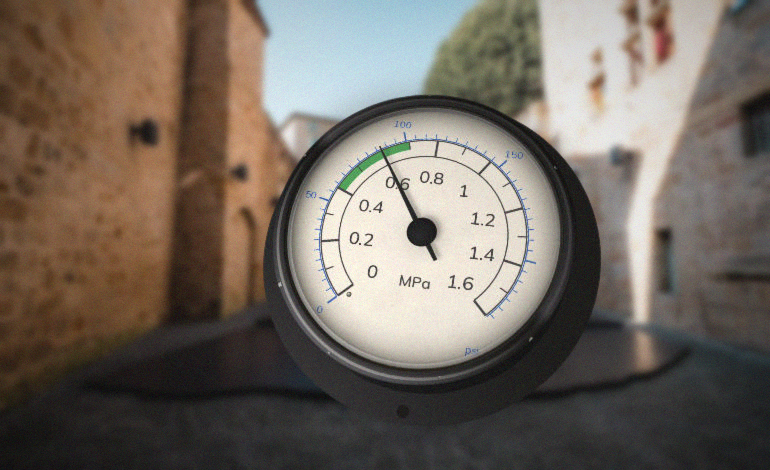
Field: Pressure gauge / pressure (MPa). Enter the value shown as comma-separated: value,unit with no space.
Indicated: 0.6,MPa
